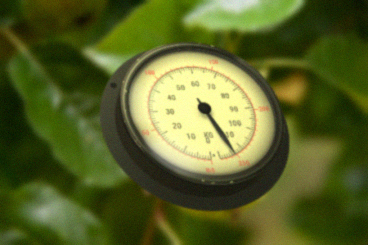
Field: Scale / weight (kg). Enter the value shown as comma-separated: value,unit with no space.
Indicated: 115,kg
